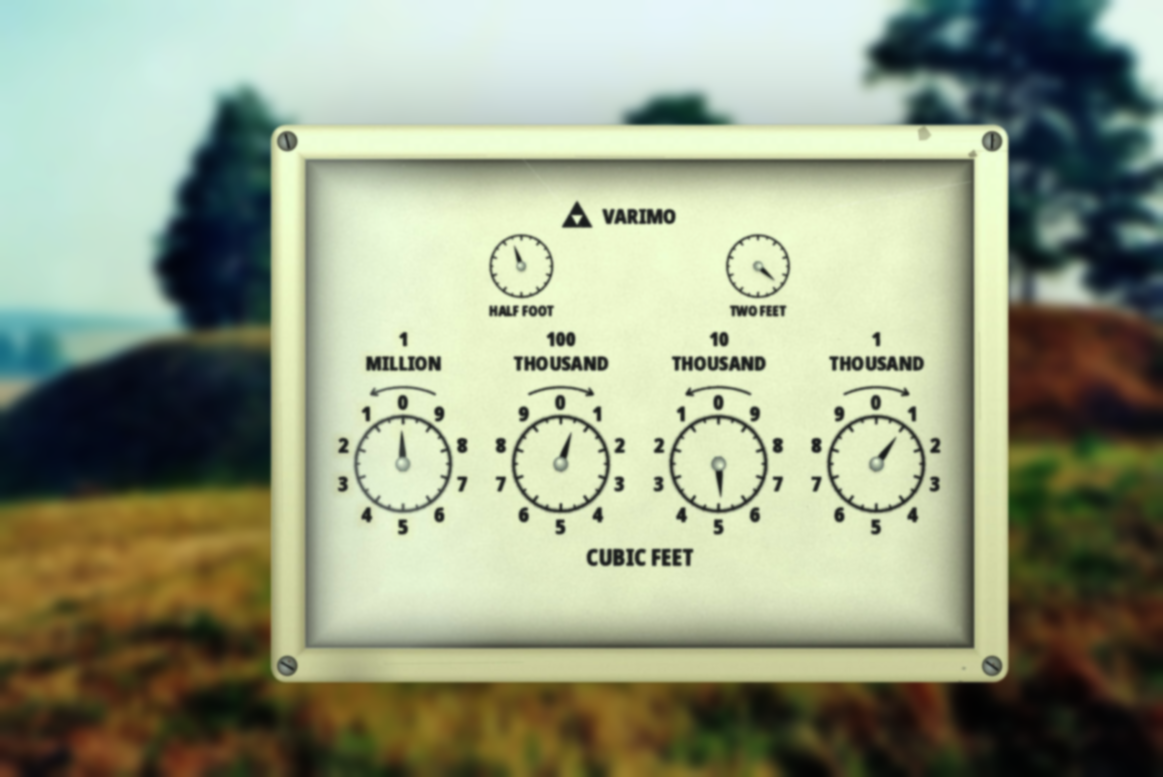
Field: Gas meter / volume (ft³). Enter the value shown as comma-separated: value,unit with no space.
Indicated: 5100,ft³
